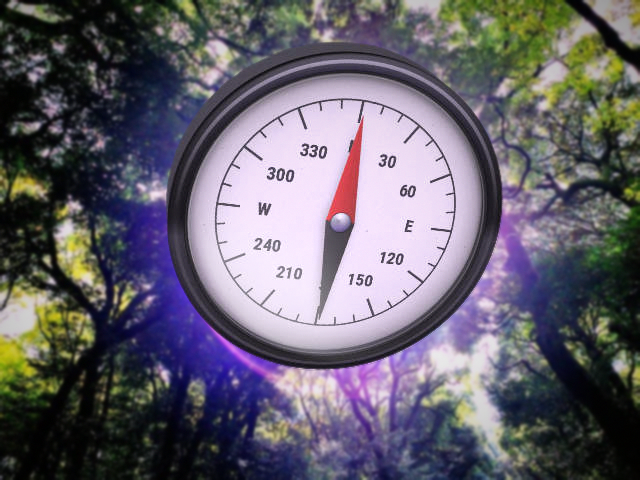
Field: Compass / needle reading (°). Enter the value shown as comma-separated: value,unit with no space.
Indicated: 0,°
